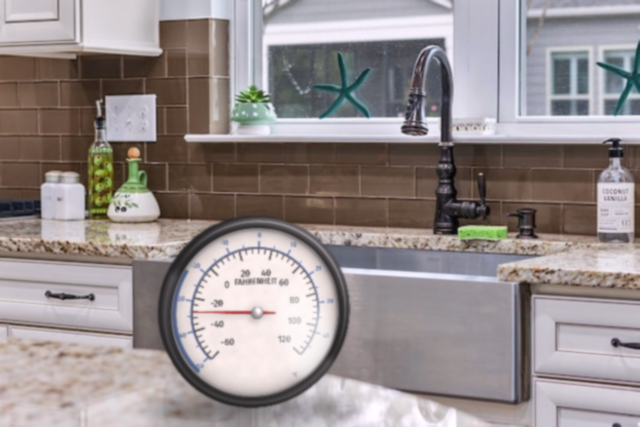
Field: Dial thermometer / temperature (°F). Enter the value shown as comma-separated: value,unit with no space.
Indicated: -28,°F
